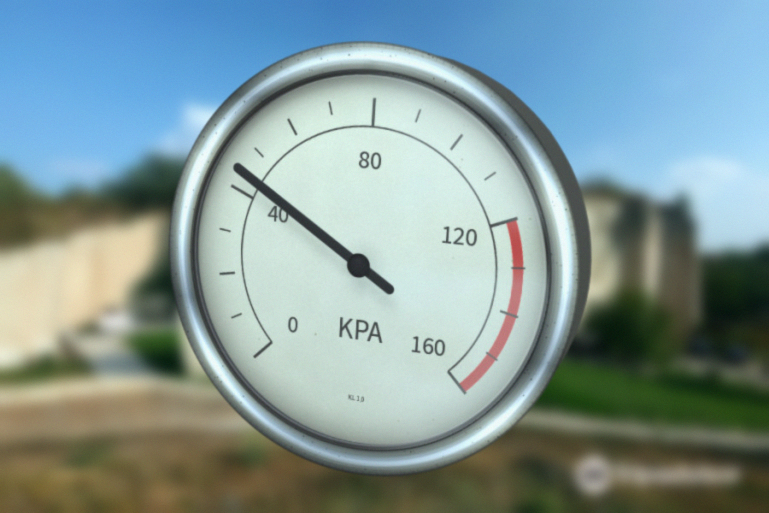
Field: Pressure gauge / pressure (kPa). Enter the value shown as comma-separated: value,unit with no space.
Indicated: 45,kPa
